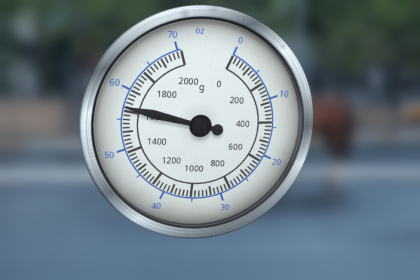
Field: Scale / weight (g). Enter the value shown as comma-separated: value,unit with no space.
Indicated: 1620,g
